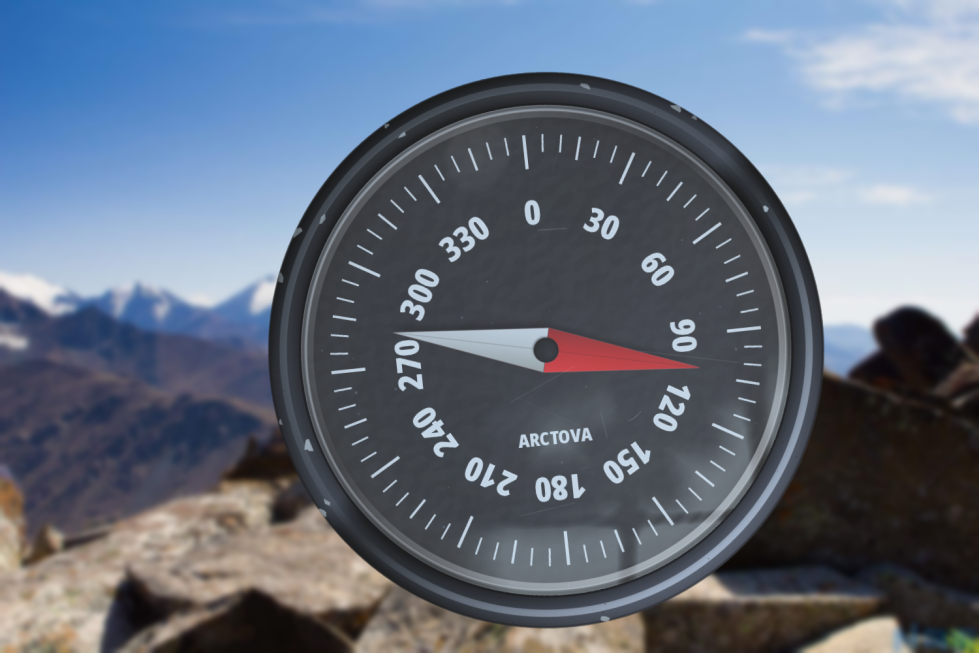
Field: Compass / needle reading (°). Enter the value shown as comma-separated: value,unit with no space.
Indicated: 102.5,°
